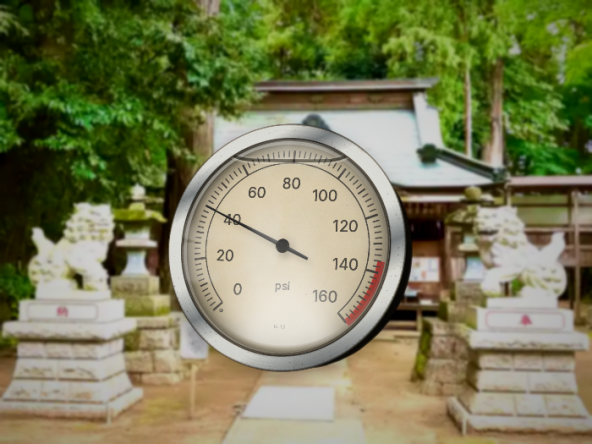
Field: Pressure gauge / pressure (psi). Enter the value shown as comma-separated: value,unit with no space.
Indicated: 40,psi
